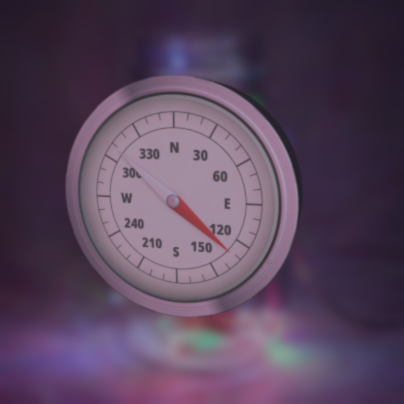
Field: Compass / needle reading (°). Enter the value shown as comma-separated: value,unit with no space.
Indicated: 130,°
